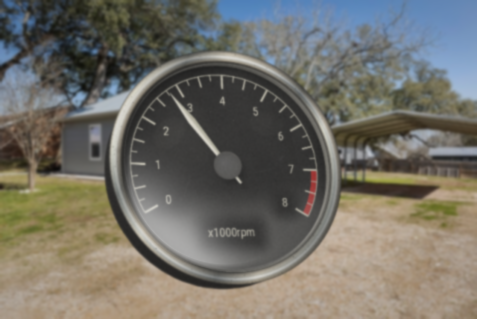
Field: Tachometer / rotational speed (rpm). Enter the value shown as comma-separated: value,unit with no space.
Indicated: 2750,rpm
